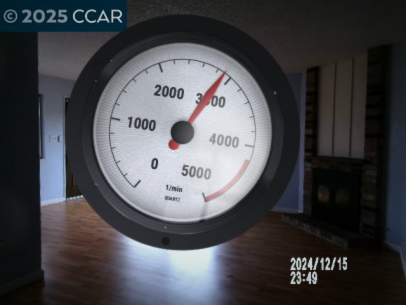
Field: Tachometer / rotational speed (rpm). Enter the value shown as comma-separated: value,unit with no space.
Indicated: 2900,rpm
